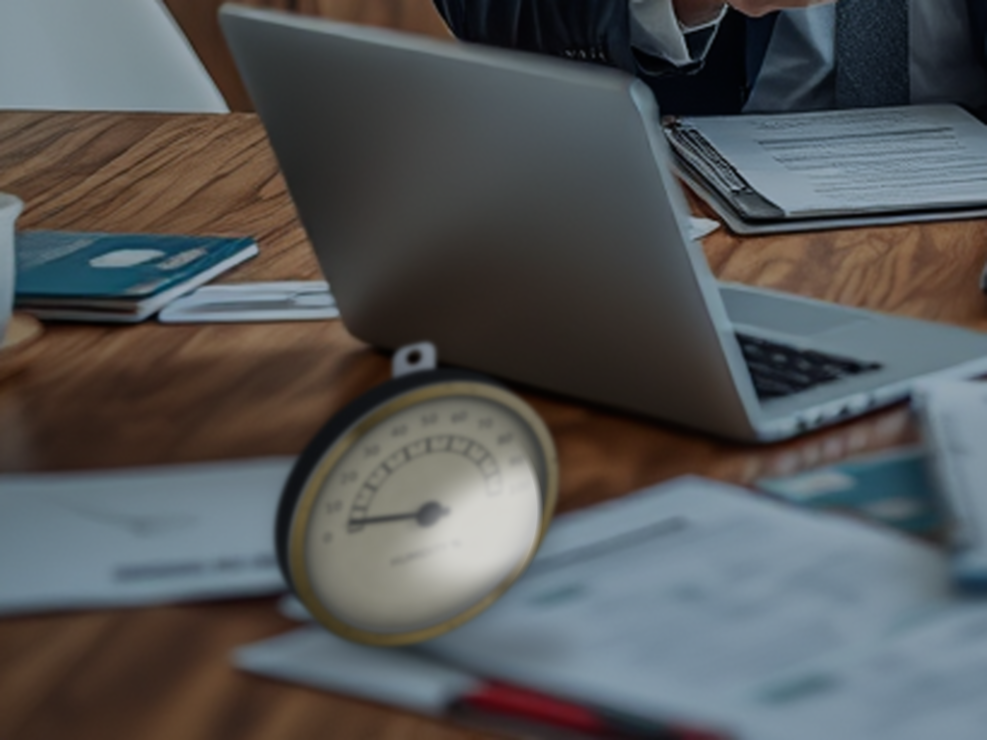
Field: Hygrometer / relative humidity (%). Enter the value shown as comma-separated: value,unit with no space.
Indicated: 5,%
